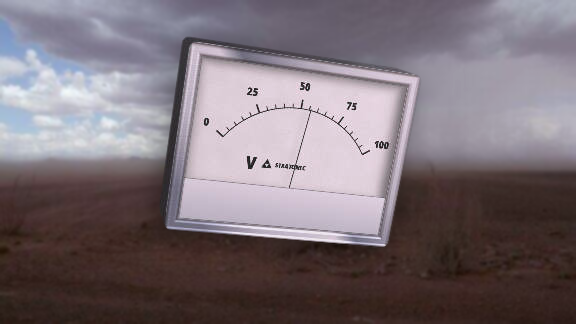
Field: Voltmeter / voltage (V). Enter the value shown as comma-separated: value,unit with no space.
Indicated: 55,V
